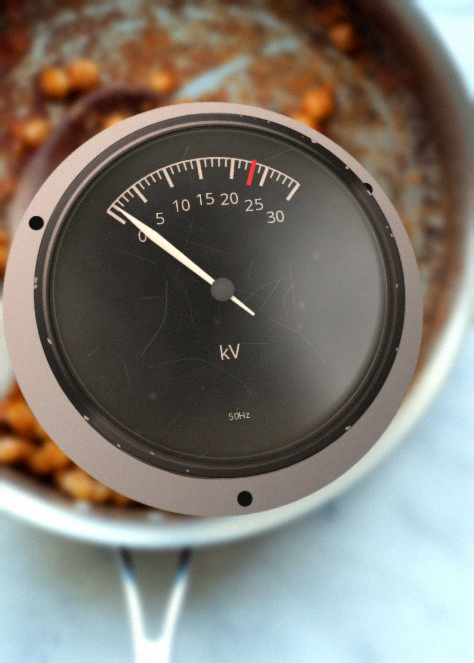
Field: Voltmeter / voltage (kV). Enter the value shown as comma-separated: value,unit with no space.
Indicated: 1,kV
